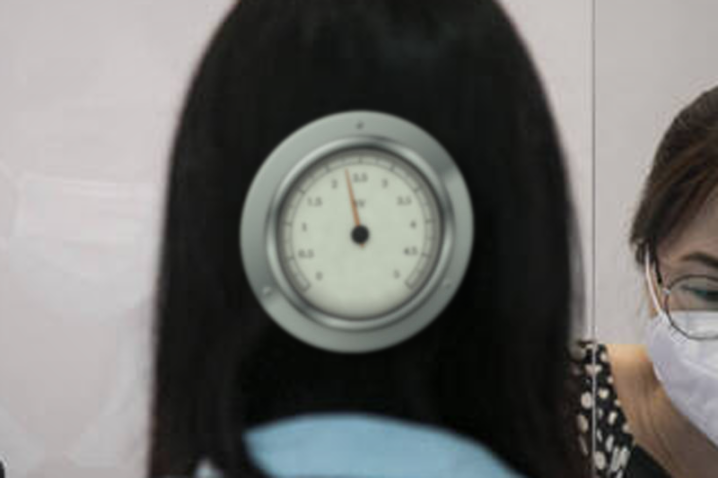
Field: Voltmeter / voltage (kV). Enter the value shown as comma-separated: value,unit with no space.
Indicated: 2.25,kV
